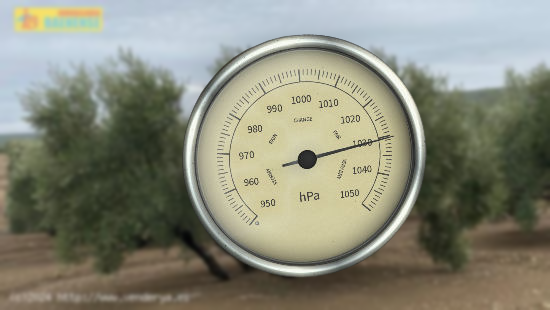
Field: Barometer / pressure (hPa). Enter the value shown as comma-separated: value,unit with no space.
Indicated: 1030,hPa
